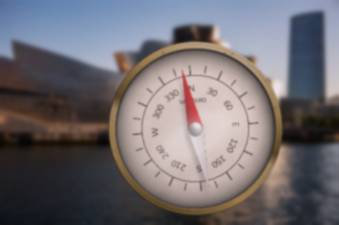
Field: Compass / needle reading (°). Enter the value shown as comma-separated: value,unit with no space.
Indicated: 352.5,°
